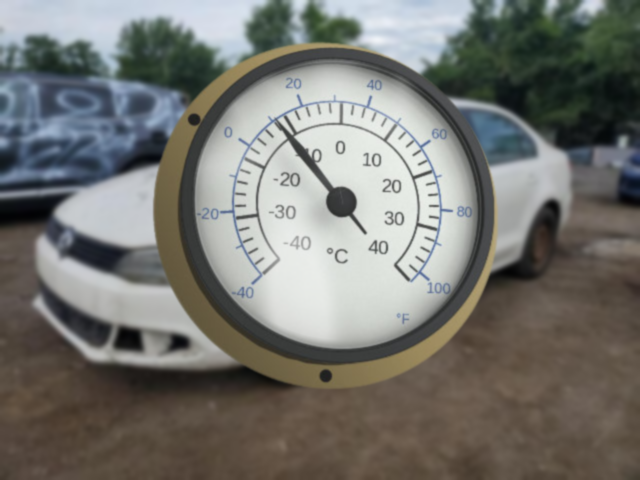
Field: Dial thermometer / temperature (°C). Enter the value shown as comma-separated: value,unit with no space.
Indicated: -12,°C
